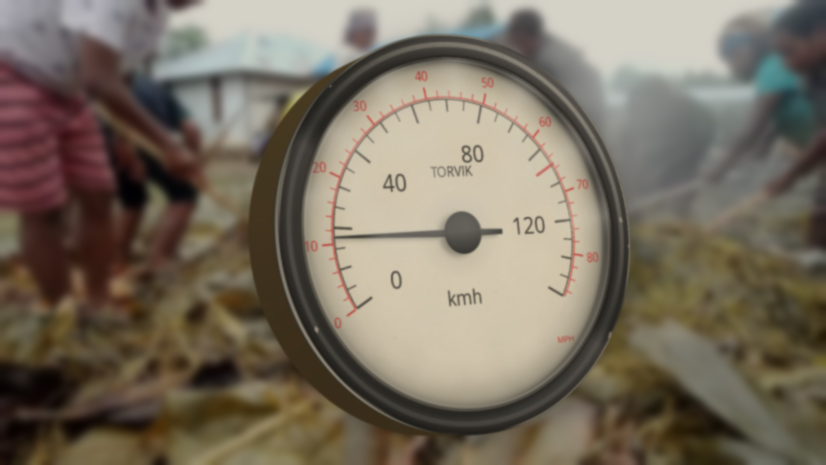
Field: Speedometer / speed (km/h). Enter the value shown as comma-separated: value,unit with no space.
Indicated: 17.5,km/h
